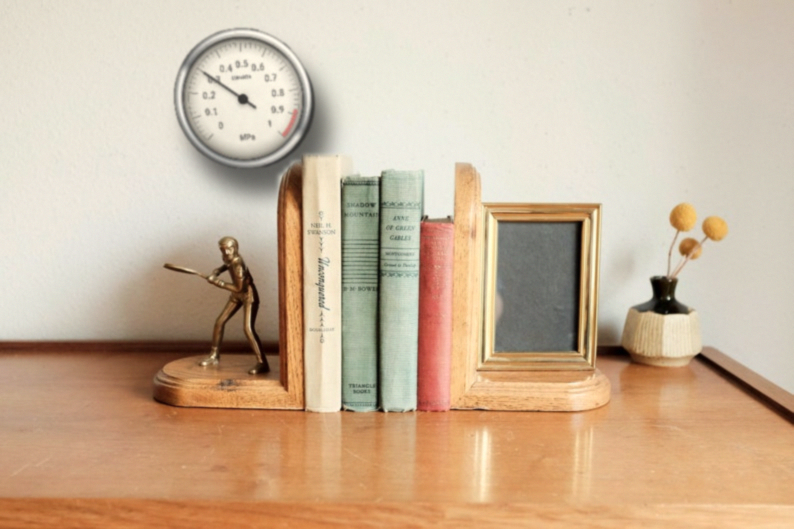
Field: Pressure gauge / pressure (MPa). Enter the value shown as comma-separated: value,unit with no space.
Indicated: 0.3,MPa
